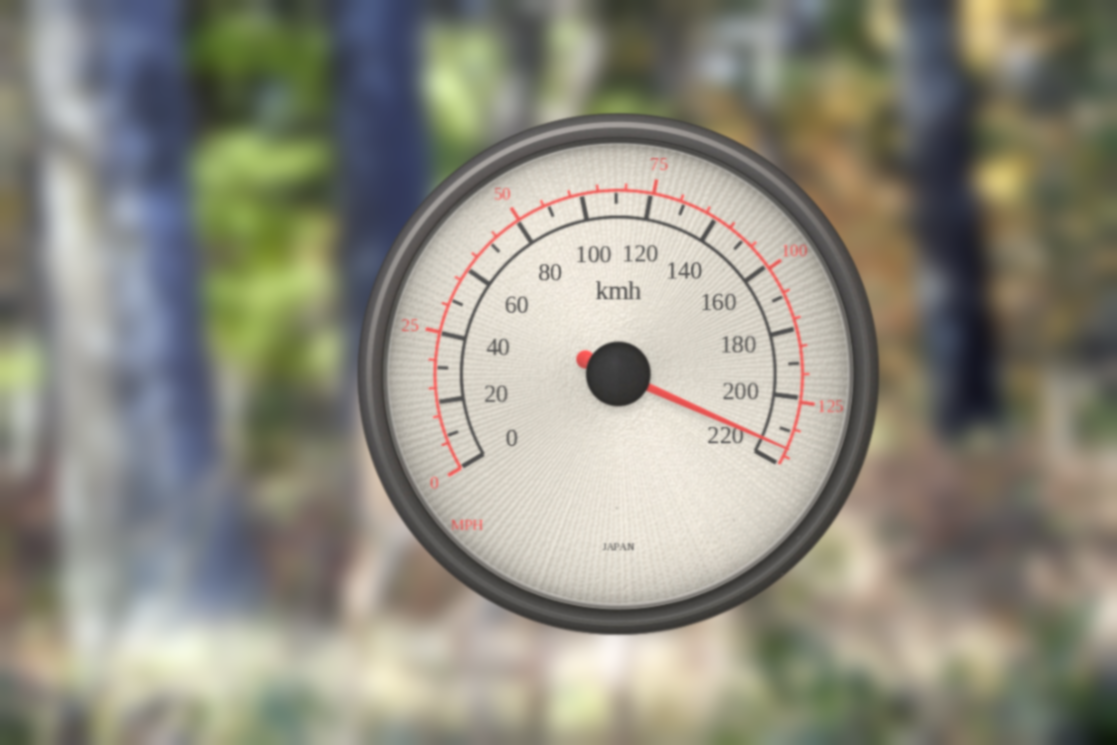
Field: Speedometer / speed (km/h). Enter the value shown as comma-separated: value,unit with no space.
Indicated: 215,km/h
